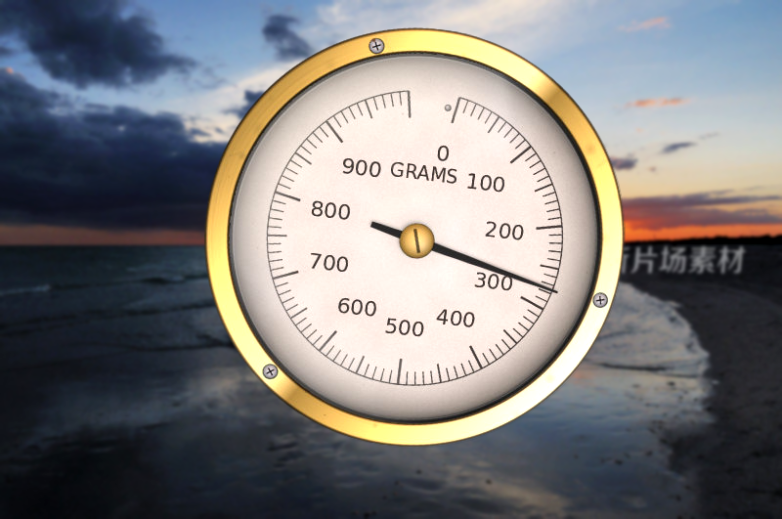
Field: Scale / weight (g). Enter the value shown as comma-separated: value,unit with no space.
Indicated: 275,g
